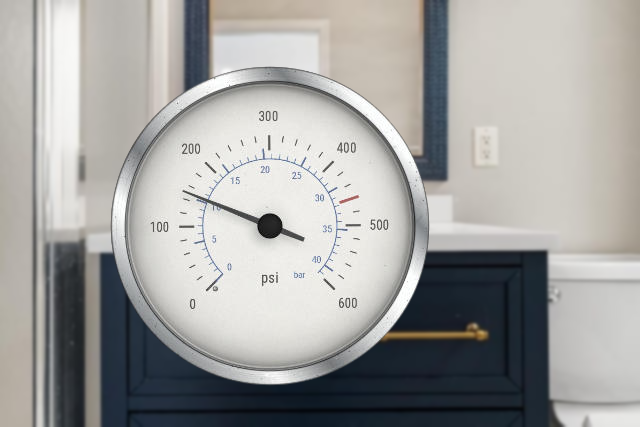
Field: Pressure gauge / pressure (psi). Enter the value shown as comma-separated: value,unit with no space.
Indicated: 150,psi
